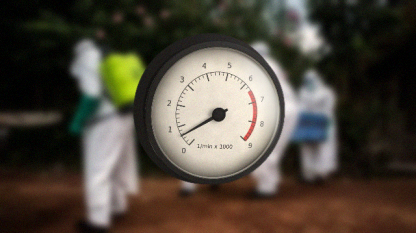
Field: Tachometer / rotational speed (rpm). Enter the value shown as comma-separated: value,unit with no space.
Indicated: 600,rpm
